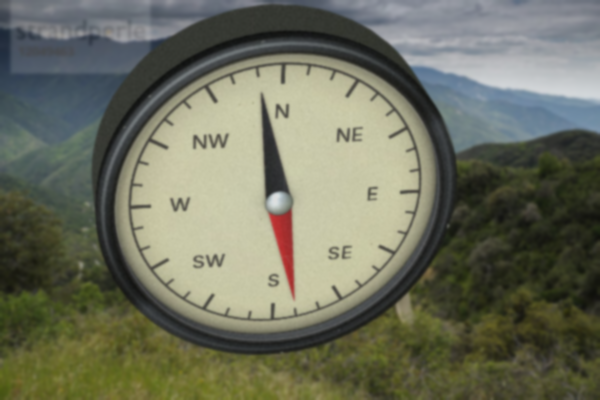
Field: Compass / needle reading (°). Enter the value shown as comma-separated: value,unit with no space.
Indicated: 170,°
